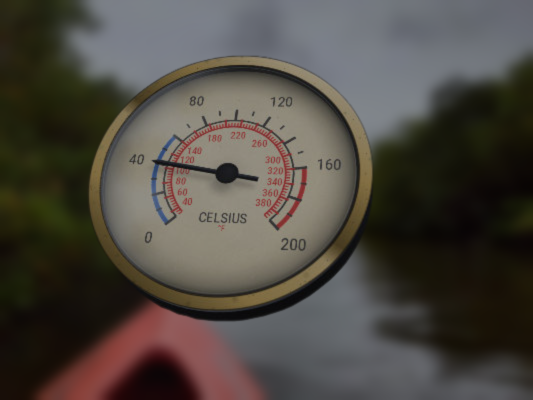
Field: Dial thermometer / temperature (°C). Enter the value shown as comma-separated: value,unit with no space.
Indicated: 40,°C
